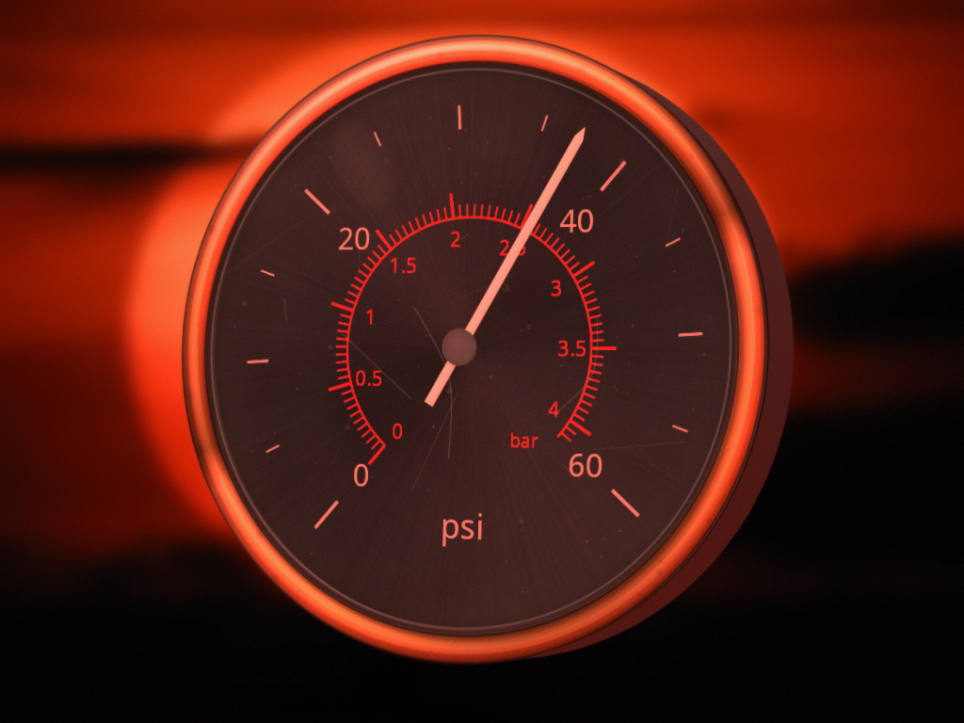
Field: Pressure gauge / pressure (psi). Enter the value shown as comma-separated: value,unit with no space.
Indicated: 37.5,psi
